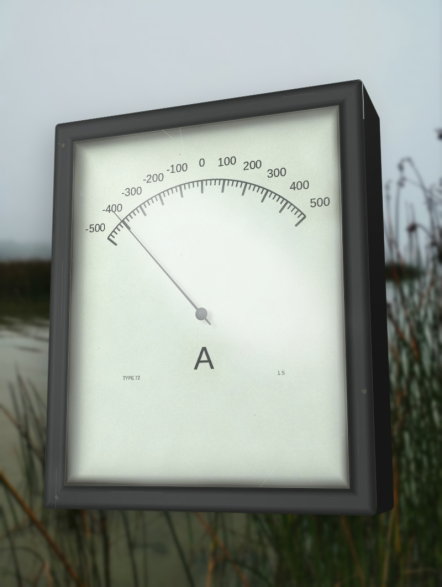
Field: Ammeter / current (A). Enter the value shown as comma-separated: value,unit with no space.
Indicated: -400,A
